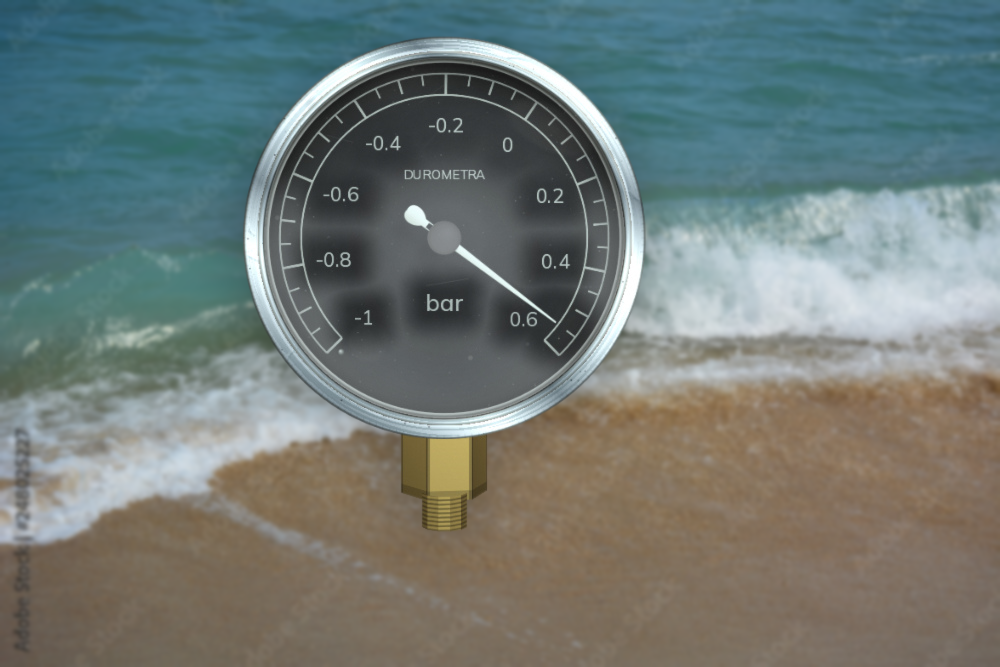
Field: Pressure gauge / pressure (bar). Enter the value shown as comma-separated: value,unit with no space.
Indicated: 0.55,bar
